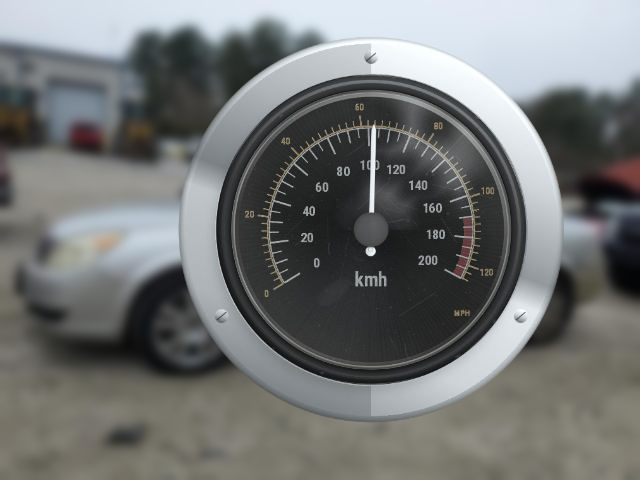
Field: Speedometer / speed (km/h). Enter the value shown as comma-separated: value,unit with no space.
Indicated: 102.5,km/h
